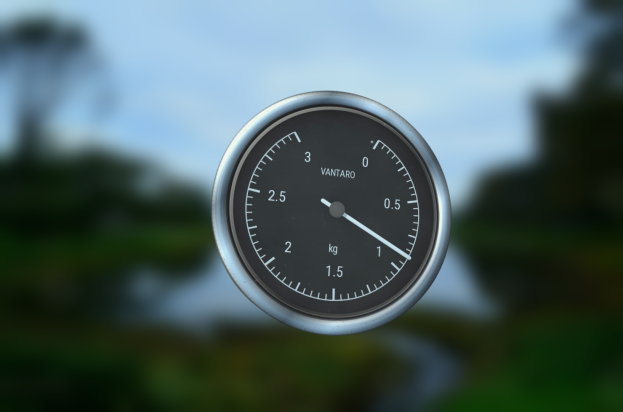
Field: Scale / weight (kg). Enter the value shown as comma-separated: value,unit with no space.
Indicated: 0.9,kg
